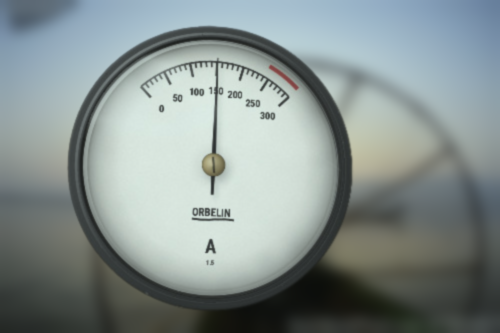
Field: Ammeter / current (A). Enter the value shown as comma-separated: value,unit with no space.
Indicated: 150,A
